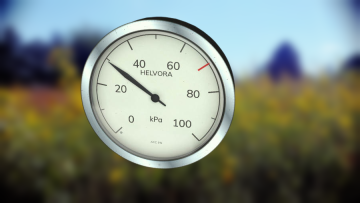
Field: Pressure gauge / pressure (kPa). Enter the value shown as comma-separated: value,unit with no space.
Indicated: 30,kPa
